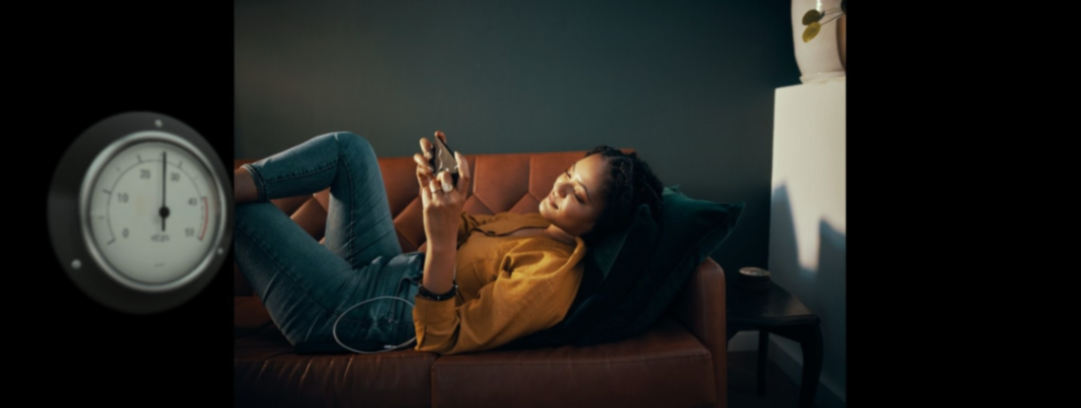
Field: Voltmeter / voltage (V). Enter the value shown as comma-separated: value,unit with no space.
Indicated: 25,V
